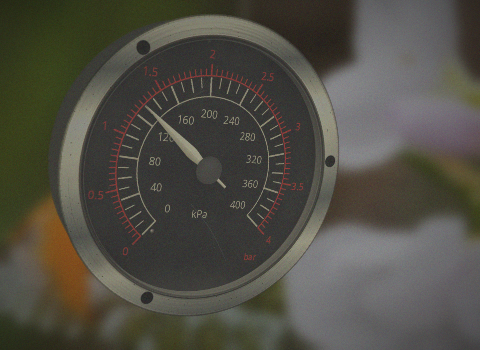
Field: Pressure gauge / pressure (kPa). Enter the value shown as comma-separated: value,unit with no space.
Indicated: 130,kPa
